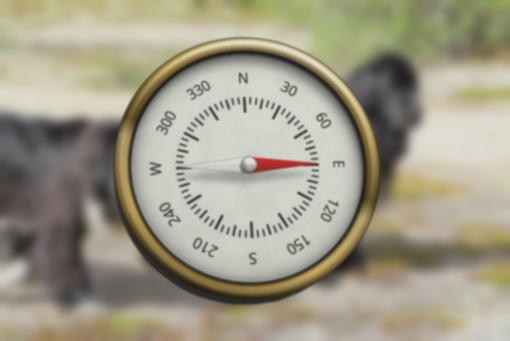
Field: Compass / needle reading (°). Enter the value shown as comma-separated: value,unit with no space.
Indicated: 90,°
